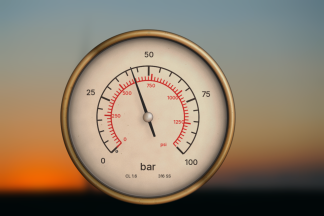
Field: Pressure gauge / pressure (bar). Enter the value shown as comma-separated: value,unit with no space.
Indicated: 42.5,bar
